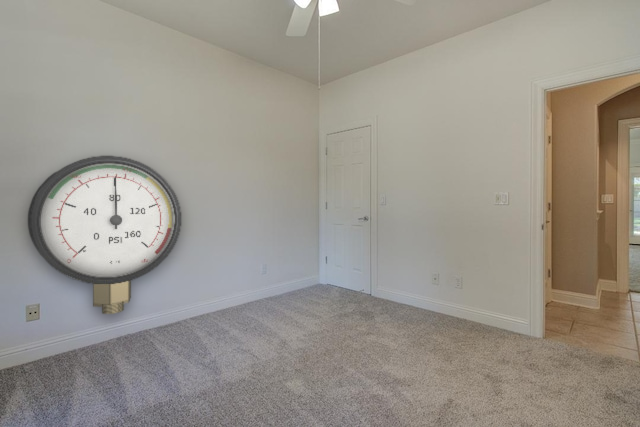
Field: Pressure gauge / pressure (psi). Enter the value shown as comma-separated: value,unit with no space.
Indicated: 80,psi
